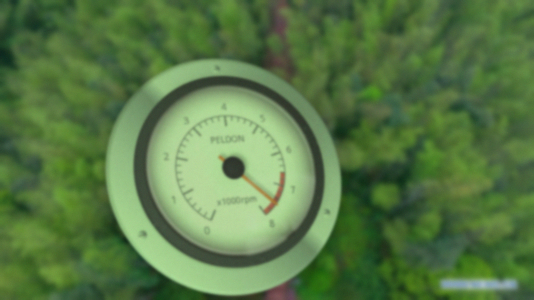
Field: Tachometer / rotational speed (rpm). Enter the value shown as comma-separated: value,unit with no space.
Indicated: 7600,rpm
